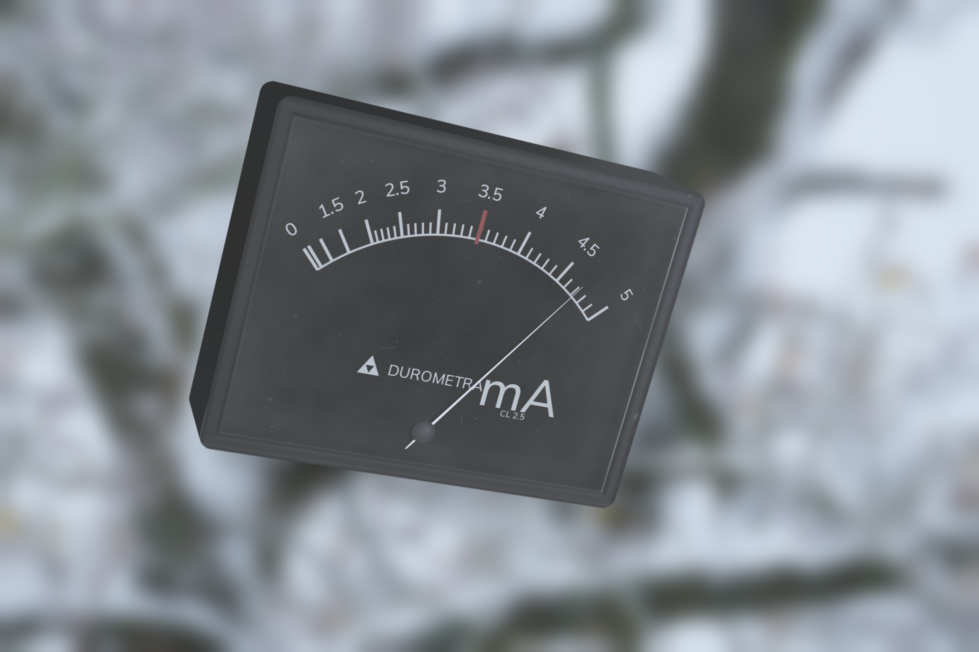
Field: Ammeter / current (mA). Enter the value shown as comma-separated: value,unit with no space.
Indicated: 4.7,mA
